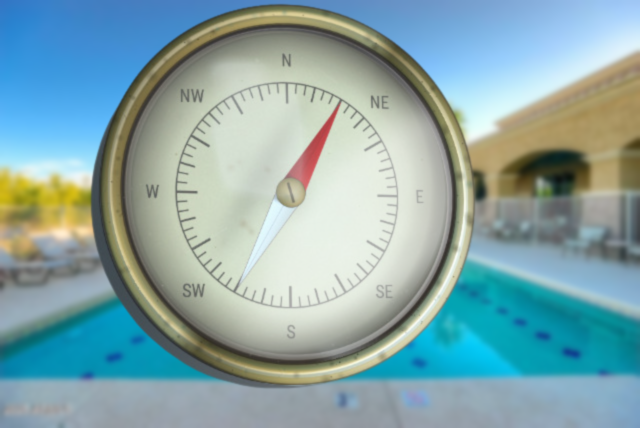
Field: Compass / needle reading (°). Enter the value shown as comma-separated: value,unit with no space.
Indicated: 30,°
